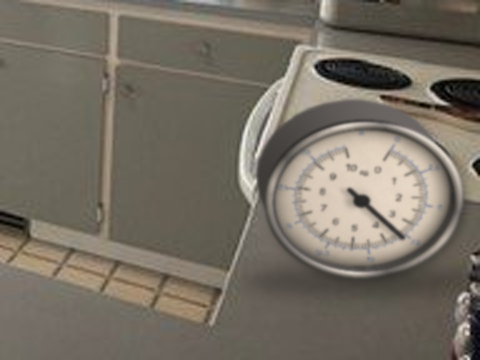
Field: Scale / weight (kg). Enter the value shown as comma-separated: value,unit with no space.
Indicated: 3.5,kg
